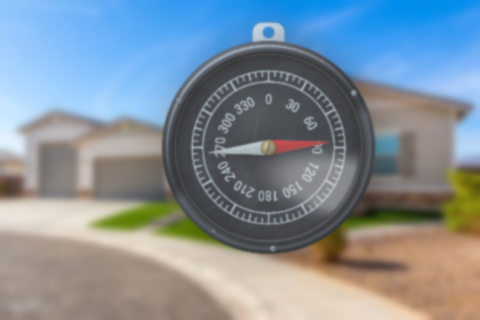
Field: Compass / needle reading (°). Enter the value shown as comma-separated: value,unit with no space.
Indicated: 85,°
